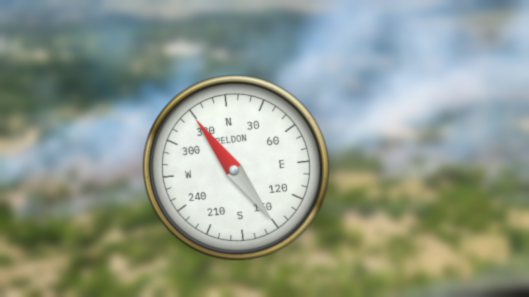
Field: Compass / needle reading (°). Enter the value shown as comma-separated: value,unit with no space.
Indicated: 330,°
